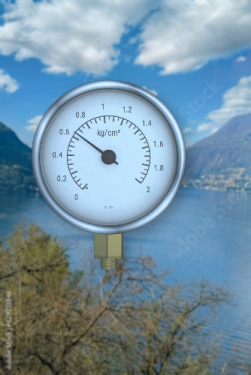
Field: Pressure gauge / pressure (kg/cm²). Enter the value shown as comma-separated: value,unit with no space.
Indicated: 0.65,kg/cm²
